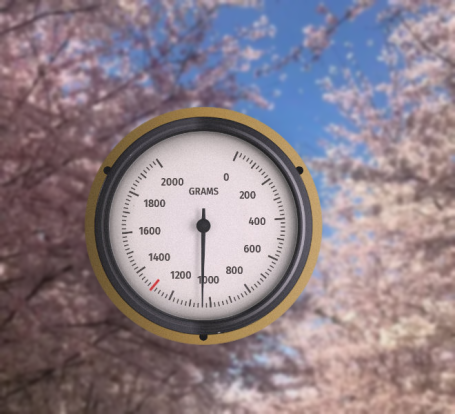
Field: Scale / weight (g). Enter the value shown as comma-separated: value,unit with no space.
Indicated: 1040,g
